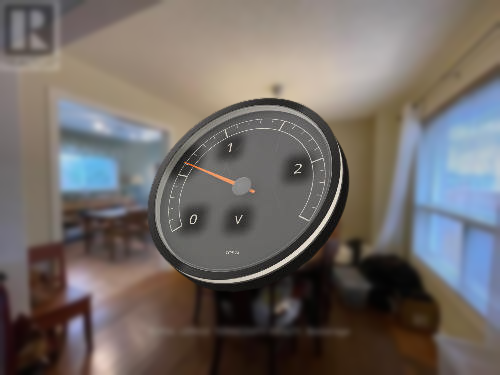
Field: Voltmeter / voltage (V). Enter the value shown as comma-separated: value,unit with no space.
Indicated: 0.6,V
